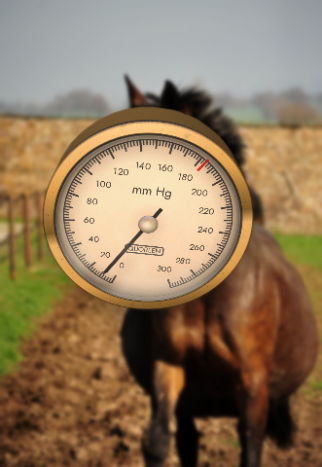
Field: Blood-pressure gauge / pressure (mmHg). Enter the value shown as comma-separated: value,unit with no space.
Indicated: 10,mmHg
